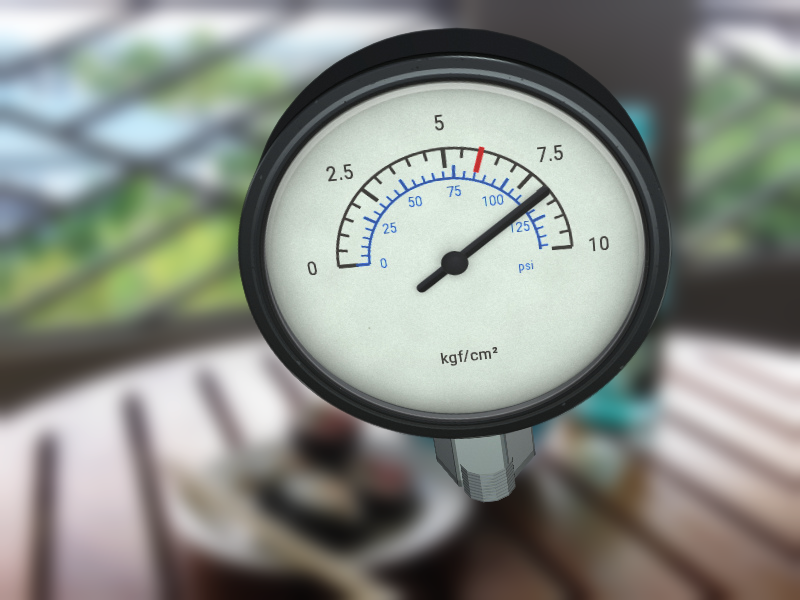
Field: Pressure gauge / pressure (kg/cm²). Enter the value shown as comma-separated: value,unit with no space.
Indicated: 8,kg/cm²
